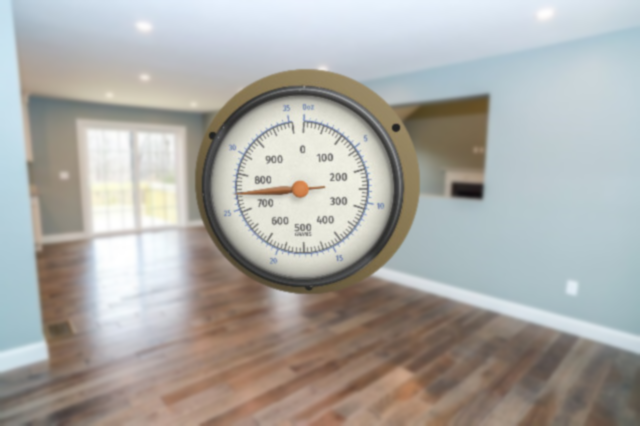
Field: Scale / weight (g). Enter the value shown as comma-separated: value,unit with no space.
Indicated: 750,g
